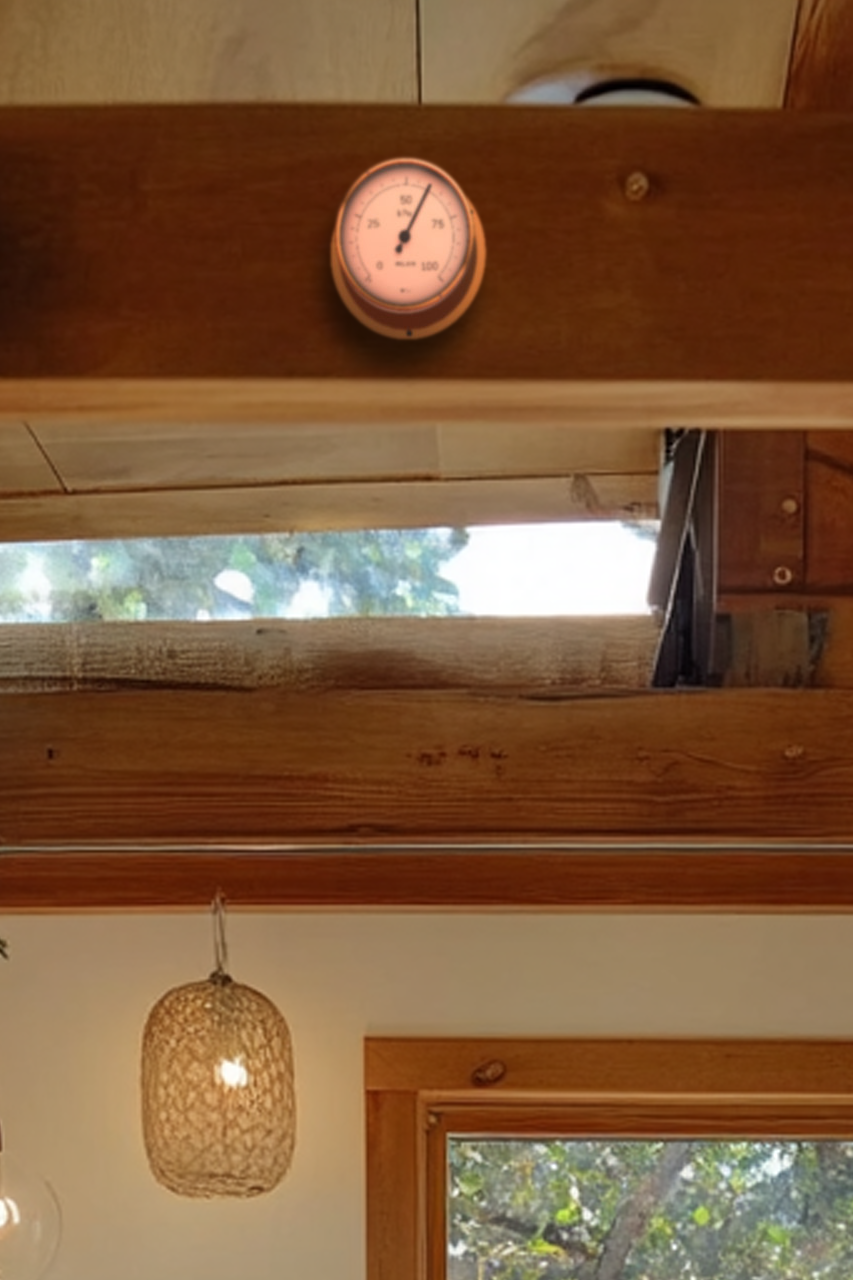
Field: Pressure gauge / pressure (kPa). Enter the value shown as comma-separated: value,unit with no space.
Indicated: 60,kPa
